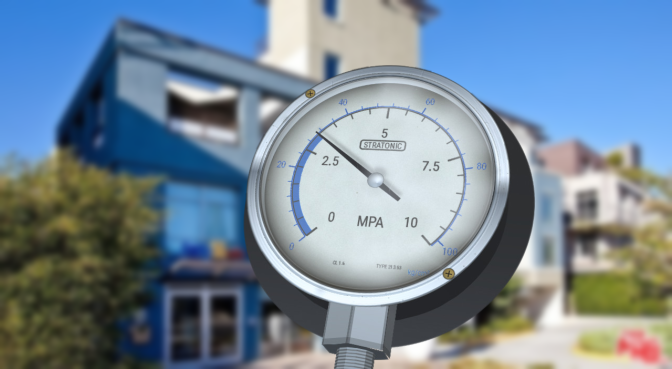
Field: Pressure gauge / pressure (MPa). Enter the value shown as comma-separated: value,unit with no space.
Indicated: 3,MPa
